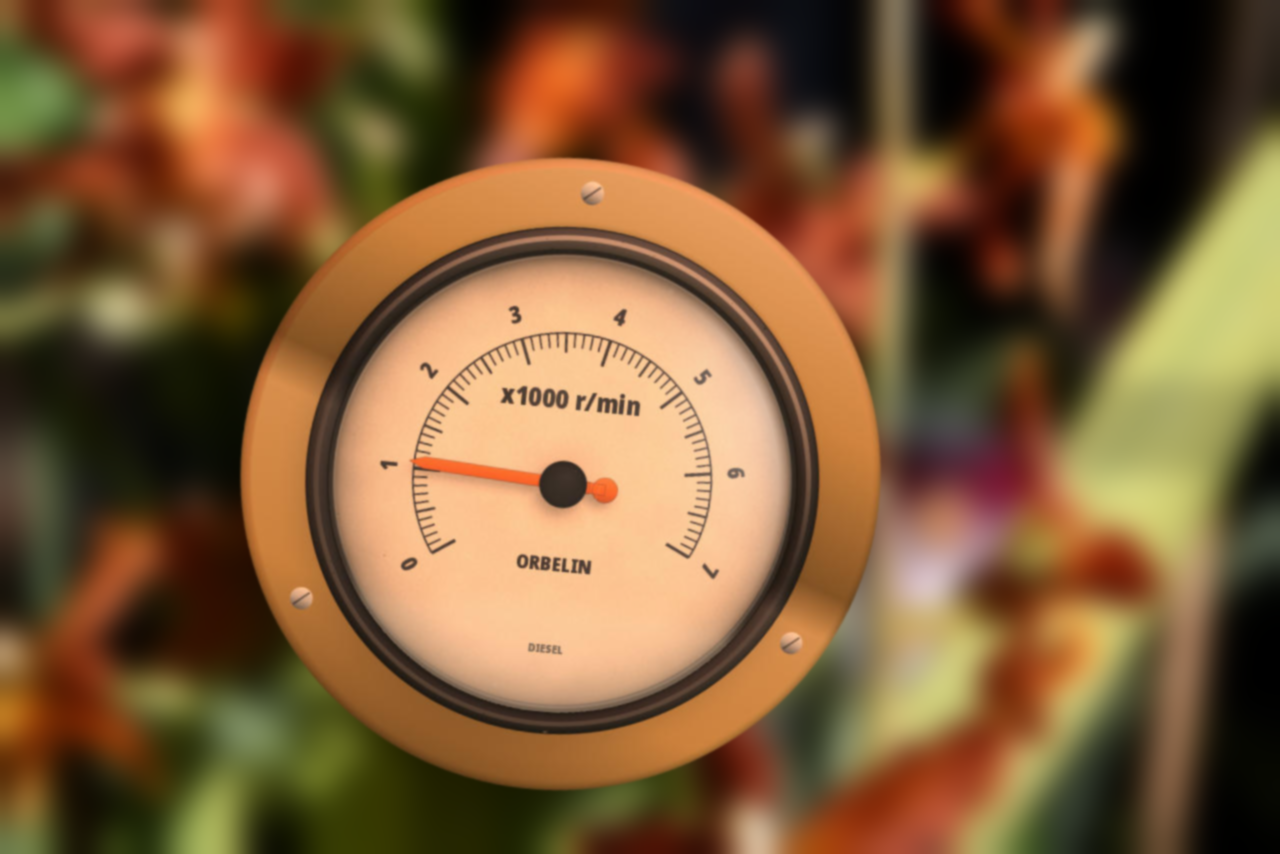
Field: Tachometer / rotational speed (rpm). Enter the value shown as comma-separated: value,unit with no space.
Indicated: 1100,rpm
